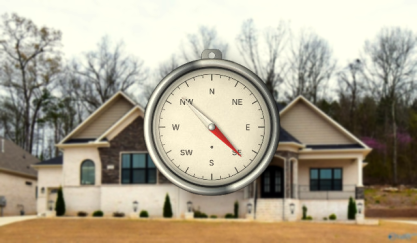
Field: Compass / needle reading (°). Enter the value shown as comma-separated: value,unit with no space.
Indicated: 135,°
